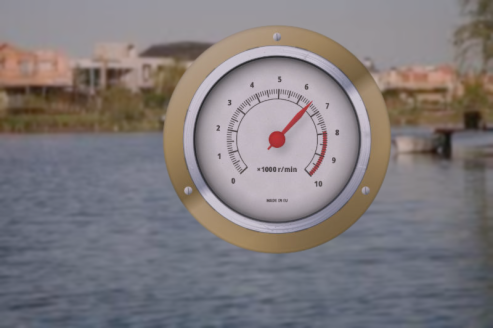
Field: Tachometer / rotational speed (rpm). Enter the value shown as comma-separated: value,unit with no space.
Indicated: 6500,rpm
